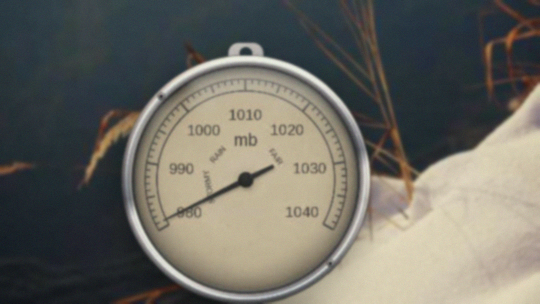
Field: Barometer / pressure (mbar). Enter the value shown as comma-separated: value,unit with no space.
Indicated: 981,mbar
